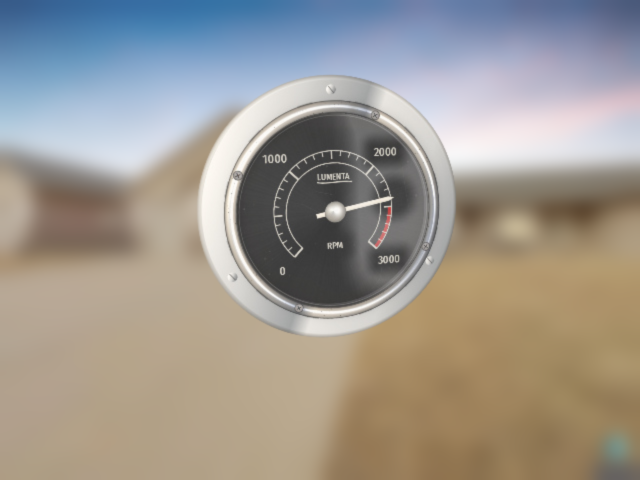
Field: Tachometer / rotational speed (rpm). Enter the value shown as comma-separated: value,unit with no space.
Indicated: 2400,rpm
